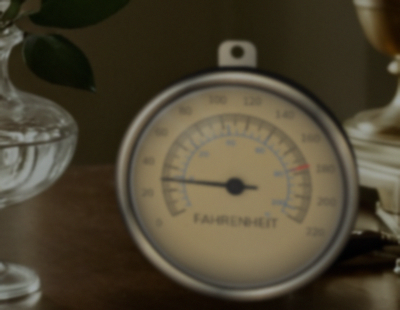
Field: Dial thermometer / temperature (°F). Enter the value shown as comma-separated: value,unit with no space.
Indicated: 30,°F
